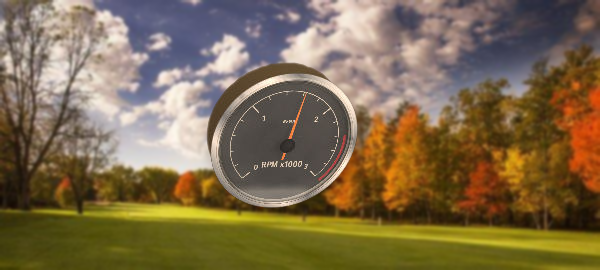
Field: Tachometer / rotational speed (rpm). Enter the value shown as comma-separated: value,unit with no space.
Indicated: 1600,rpm
